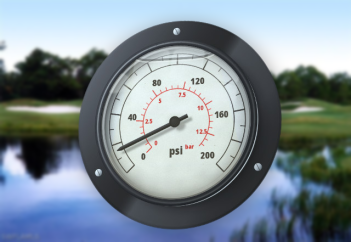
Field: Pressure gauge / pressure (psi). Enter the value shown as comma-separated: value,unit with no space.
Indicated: 15,psi
